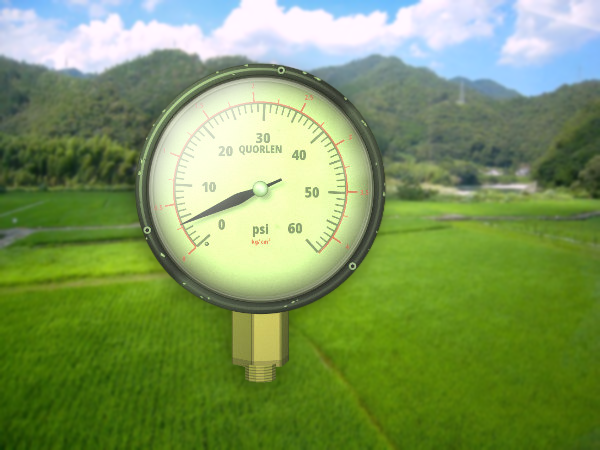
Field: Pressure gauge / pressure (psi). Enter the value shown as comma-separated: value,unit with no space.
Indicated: 4,psi
